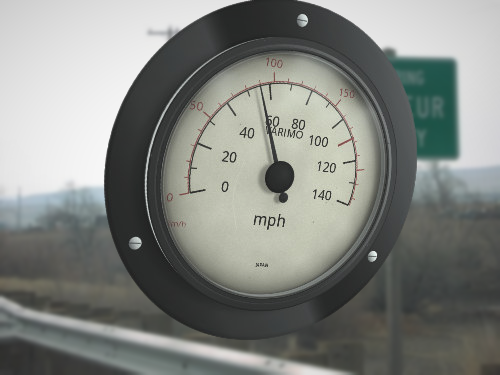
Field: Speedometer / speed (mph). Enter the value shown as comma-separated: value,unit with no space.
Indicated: 55,mph
